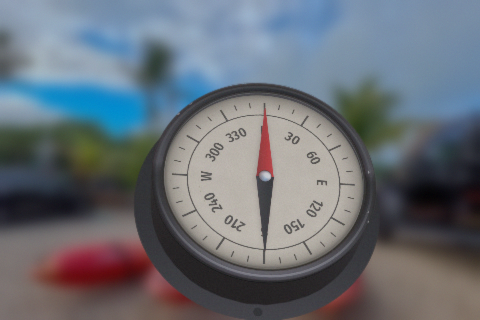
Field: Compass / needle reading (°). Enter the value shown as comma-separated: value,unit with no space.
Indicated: 0,°
